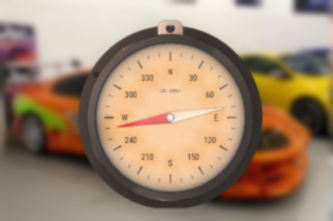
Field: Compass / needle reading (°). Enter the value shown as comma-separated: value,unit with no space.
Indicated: 260,°
